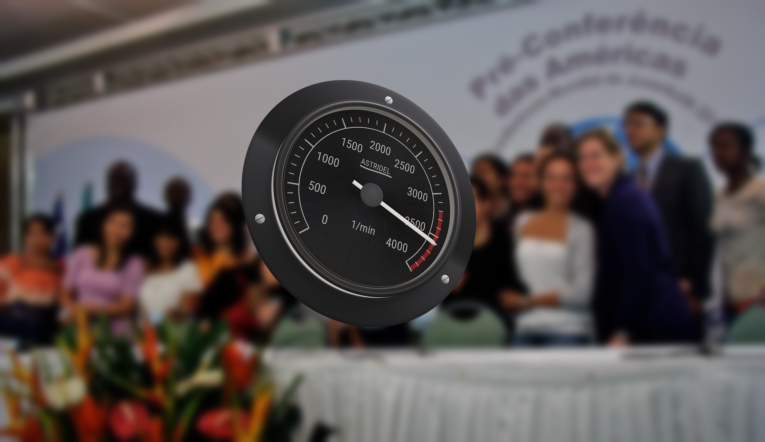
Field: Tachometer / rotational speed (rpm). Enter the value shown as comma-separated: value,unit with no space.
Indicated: 3600,rpm
